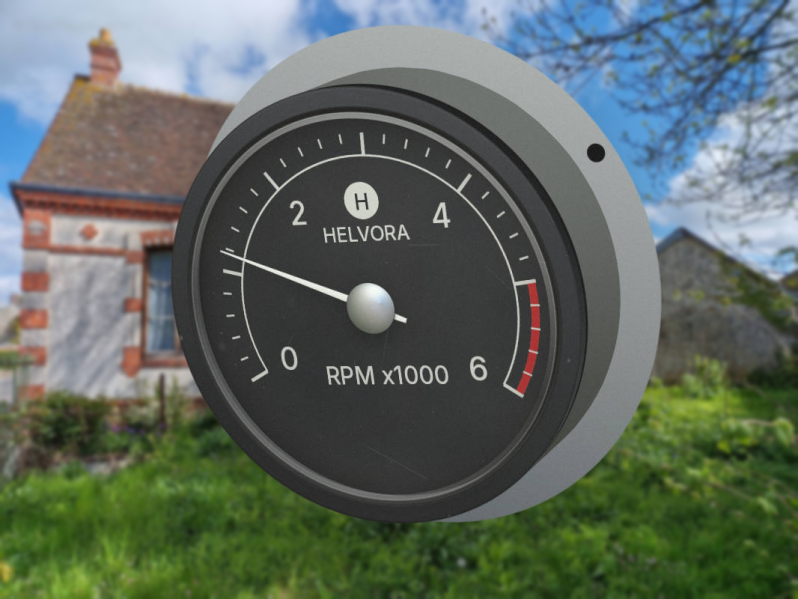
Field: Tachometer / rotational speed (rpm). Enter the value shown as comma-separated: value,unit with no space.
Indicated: 1200,rpm
